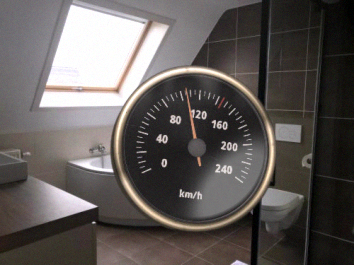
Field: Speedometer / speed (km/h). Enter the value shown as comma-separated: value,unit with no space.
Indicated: 105,km/h
